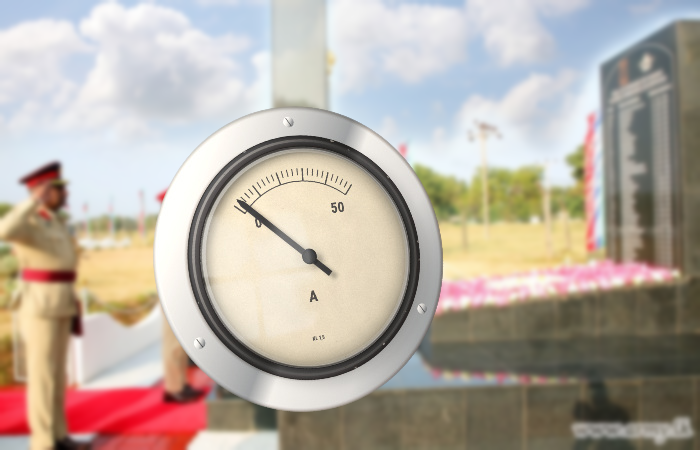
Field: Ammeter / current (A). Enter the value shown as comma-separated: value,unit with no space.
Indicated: 2,A
